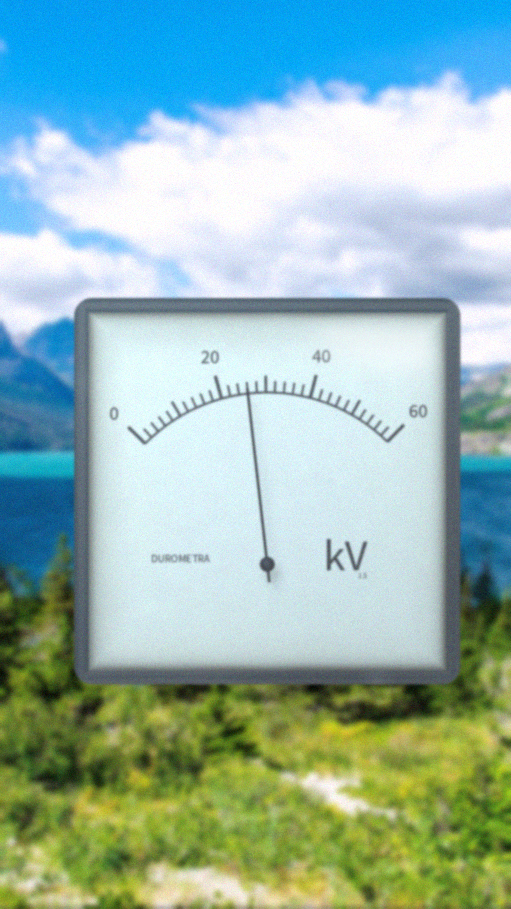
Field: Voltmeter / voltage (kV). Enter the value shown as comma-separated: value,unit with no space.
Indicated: 26,kV
